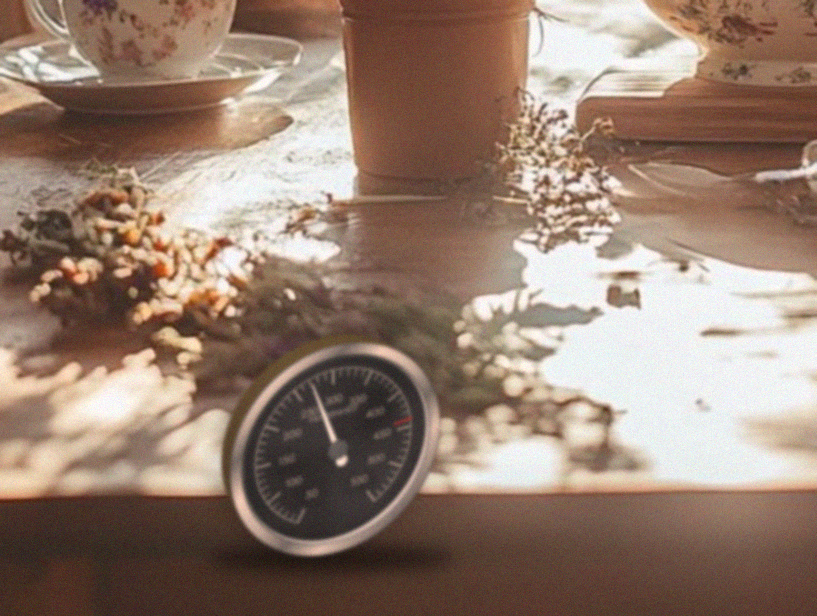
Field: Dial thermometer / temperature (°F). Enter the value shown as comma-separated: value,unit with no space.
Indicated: 270,°F
